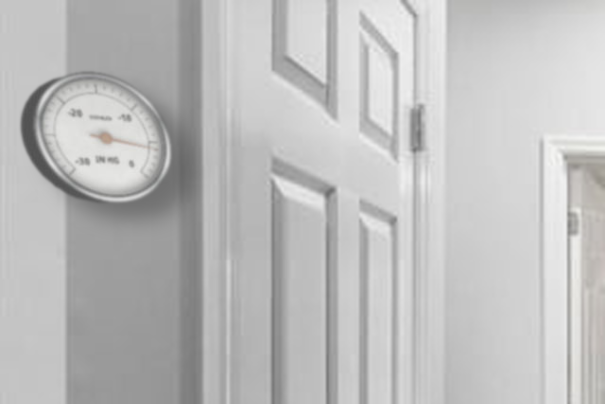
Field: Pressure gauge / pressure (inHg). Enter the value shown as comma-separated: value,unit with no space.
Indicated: -4,inHg
